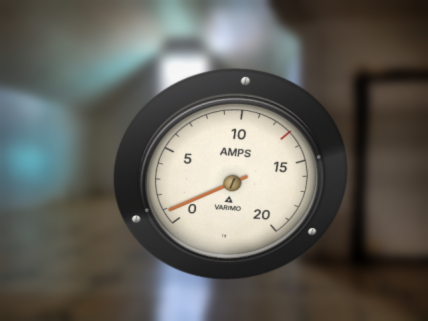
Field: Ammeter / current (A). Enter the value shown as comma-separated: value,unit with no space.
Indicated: 1,A
